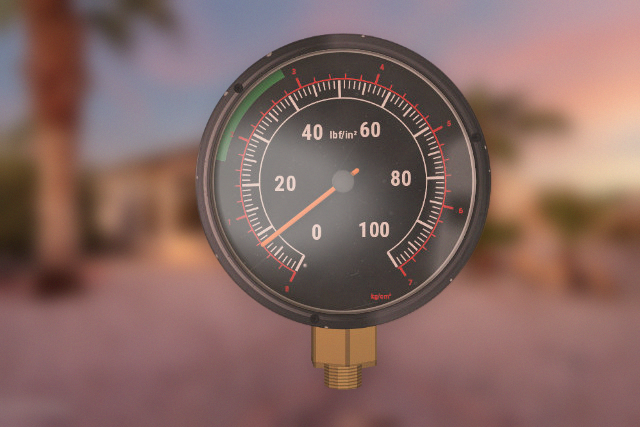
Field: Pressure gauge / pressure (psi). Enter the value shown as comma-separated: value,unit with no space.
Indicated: 8,psi
